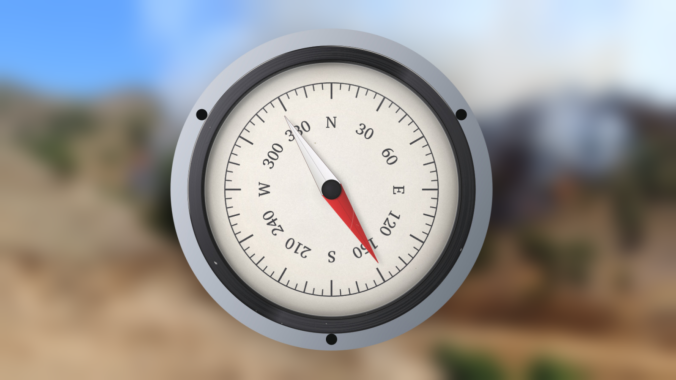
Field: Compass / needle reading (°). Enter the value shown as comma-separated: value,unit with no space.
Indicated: 147.5,°
